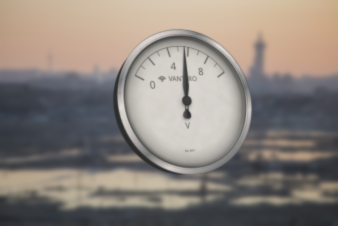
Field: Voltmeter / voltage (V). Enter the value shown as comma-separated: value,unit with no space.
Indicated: 5.5,V
